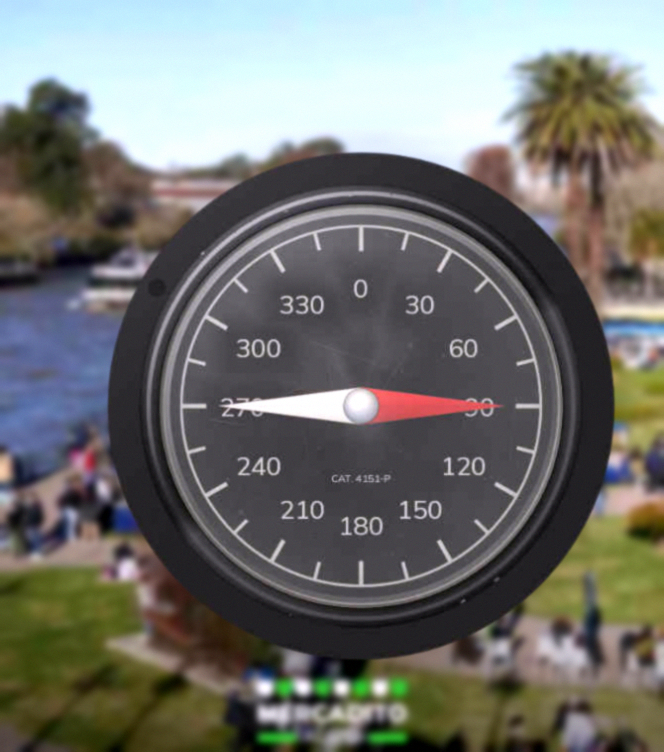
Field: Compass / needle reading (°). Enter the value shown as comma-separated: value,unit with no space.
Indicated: 90,°
